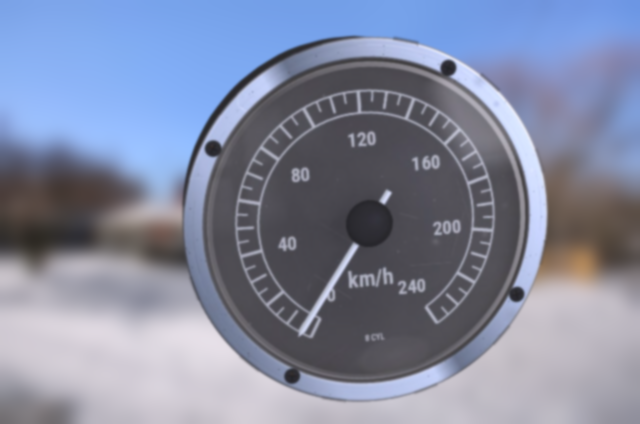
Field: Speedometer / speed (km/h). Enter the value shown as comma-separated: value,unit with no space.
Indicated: 5,km/h
